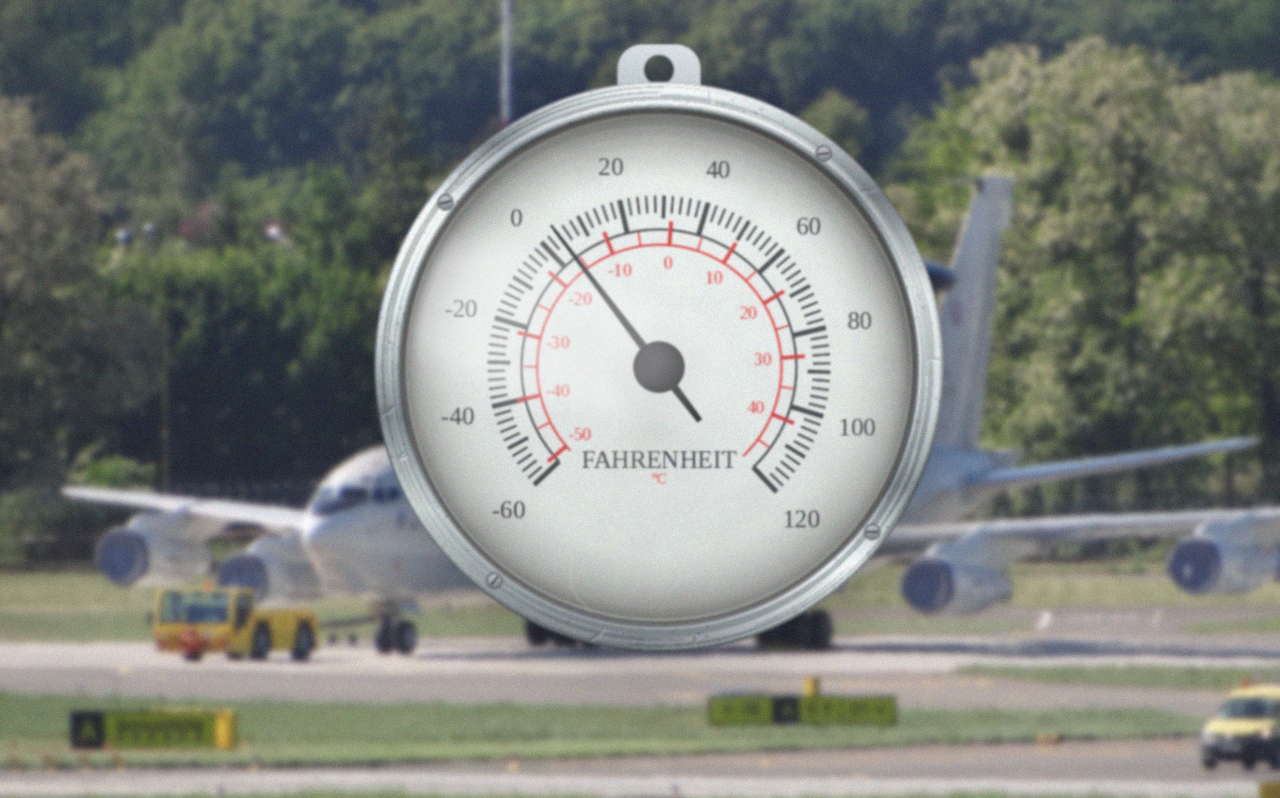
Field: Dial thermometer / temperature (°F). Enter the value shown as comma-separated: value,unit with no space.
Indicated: 4,°F
